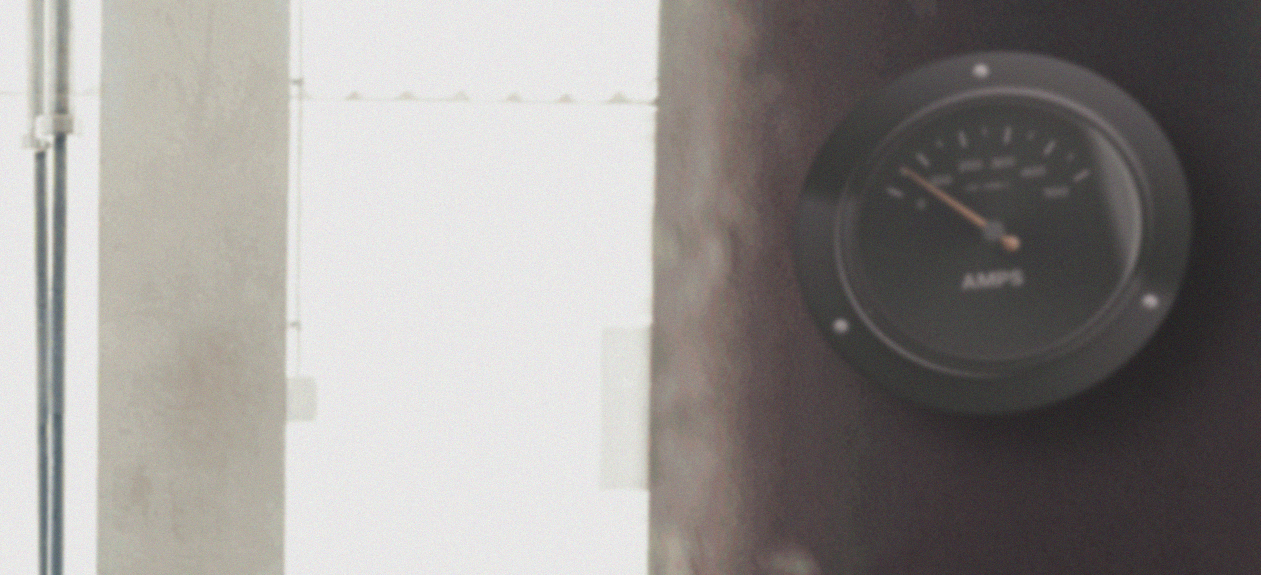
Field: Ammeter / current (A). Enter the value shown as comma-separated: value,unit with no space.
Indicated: 50,A
